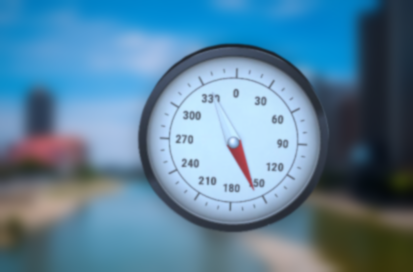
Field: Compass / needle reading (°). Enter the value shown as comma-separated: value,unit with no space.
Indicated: 155,°
